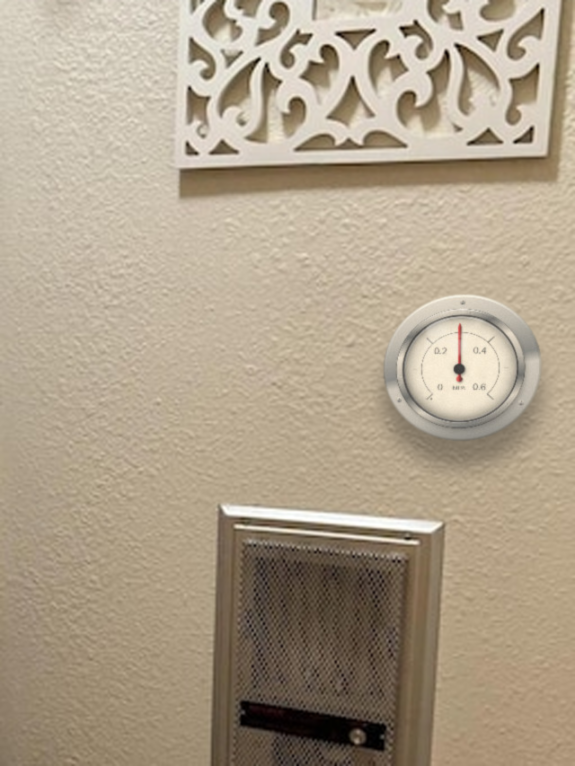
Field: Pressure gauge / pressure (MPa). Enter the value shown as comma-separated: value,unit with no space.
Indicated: 0.3,MPa
